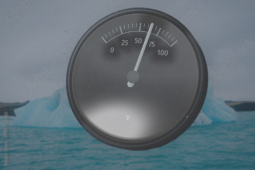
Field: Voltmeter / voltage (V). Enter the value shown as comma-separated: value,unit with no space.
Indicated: 65,V
